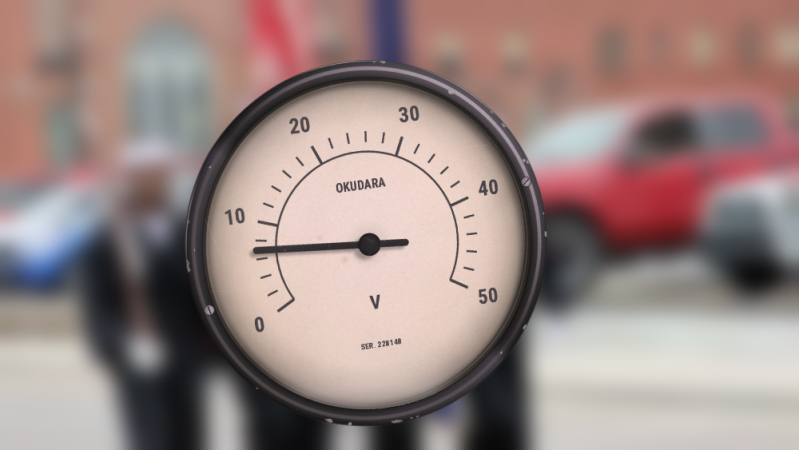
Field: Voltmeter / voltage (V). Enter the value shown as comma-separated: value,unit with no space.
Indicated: 7,V
